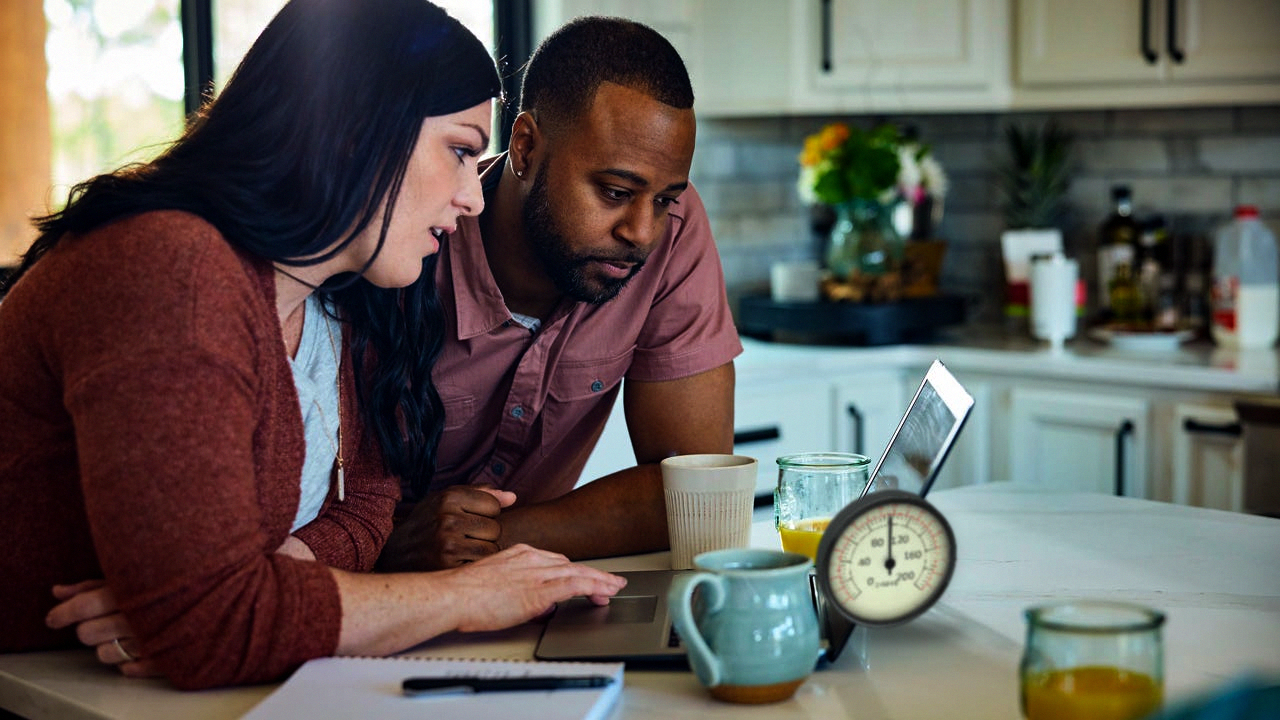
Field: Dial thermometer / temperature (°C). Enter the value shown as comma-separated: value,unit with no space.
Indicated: 100,°C
